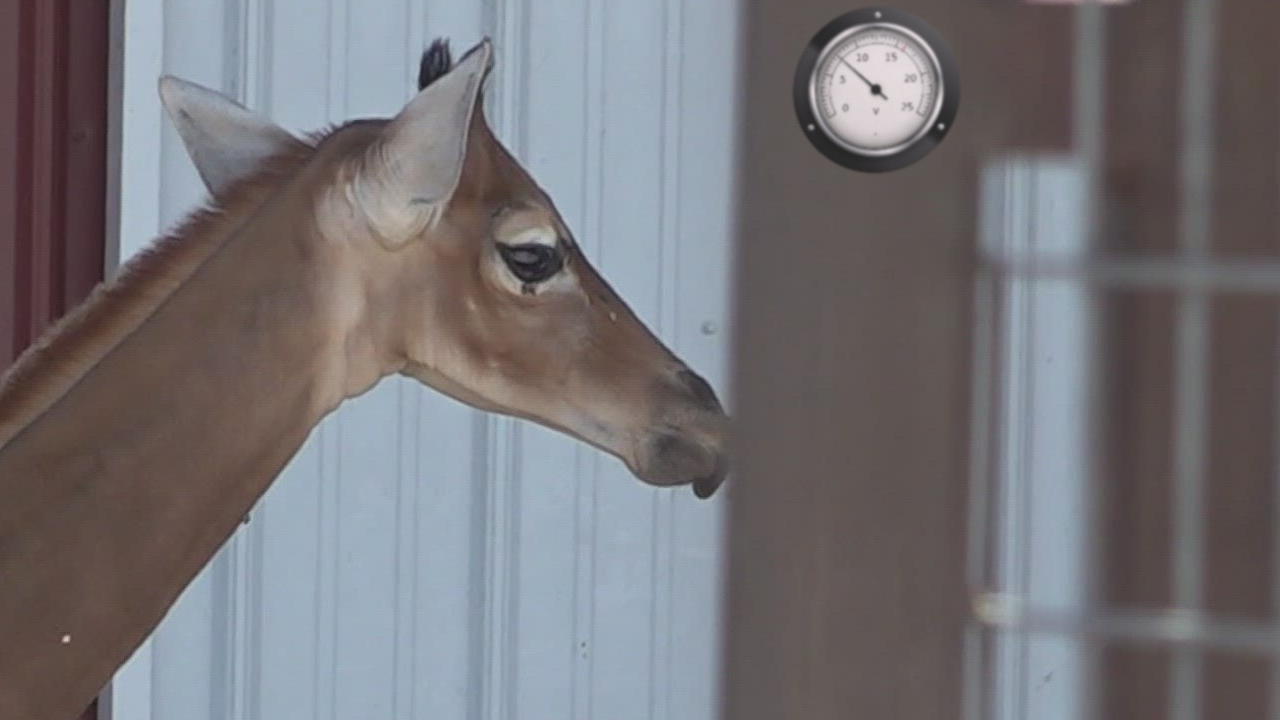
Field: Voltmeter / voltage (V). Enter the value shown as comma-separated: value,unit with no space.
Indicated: 7.5,V
